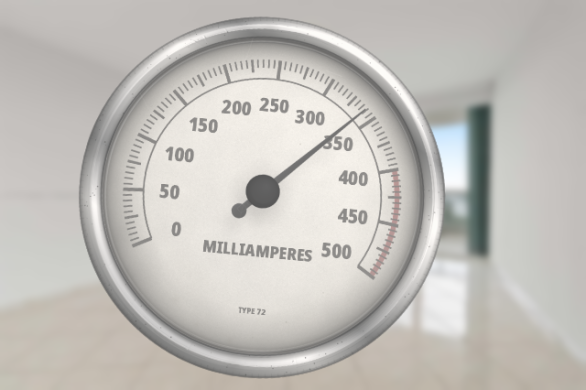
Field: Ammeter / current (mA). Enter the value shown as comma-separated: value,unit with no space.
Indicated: 340,mA
